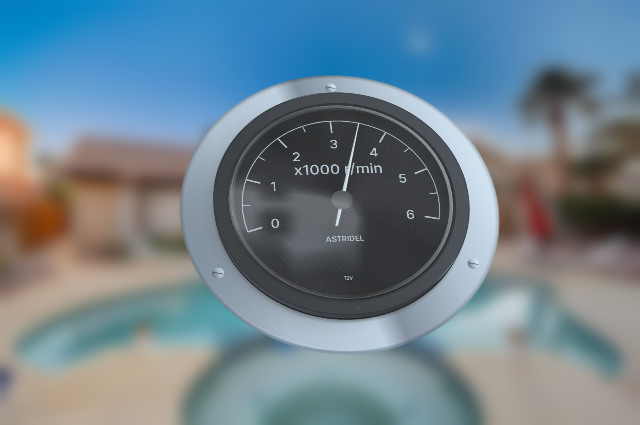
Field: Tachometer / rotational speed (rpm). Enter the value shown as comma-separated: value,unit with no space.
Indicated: 3500,rpm
